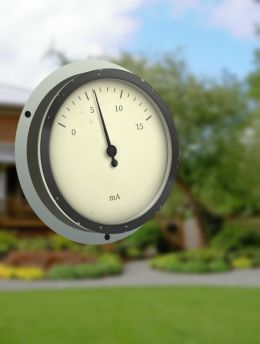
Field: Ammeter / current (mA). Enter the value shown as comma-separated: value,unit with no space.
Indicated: 6,mA
